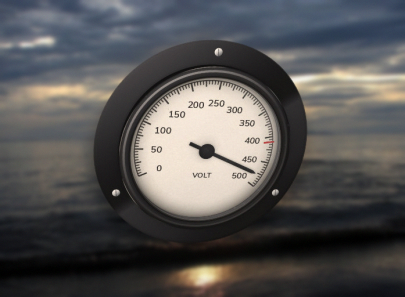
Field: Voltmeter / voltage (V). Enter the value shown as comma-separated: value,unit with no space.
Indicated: 475,V
